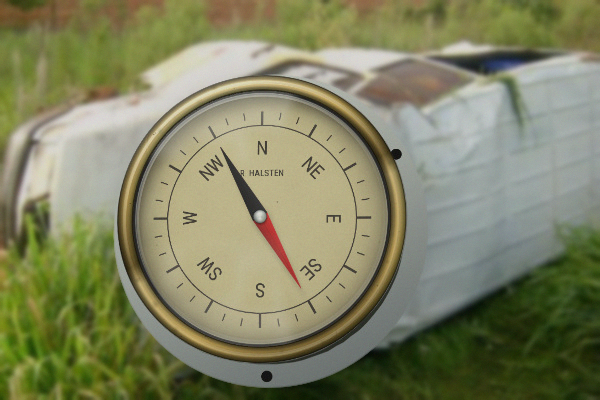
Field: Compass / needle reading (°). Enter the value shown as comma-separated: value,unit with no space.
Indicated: 150,°
